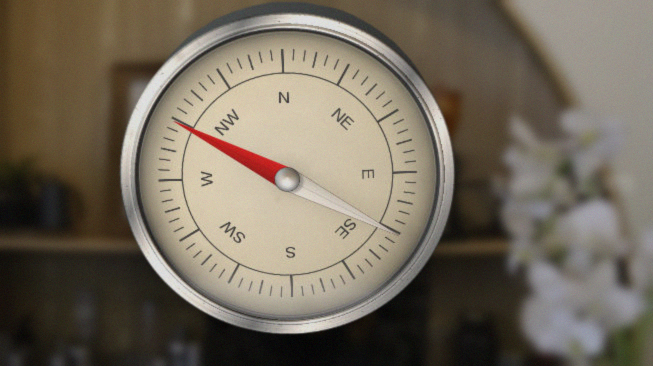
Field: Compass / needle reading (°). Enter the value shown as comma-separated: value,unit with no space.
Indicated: 300,°
